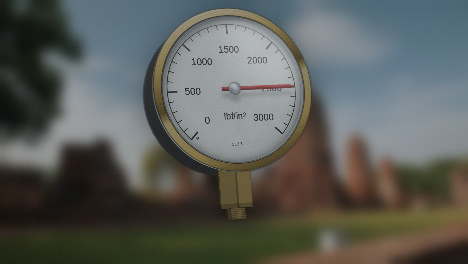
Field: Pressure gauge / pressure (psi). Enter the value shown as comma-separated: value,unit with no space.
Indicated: 2500,psi
